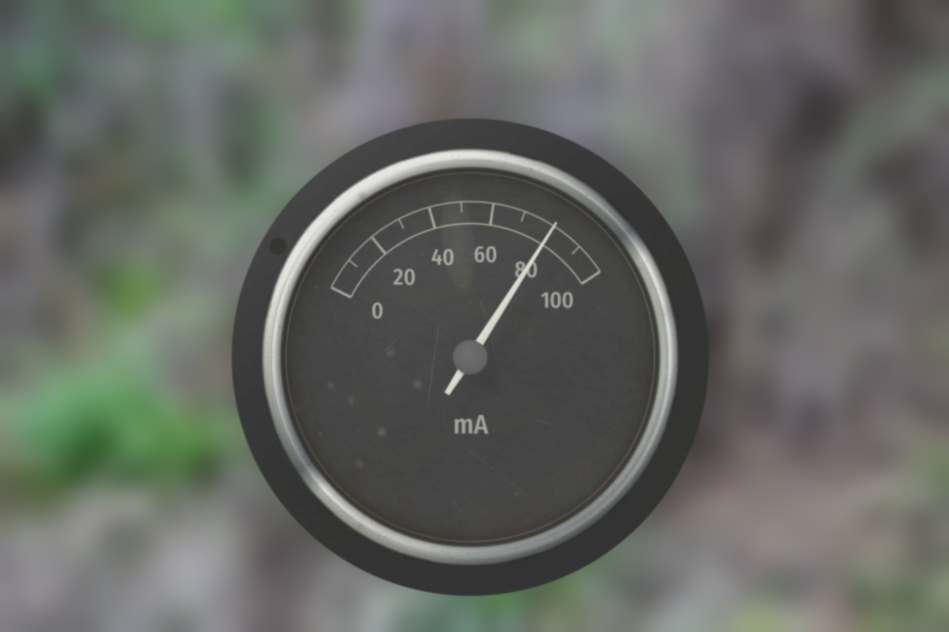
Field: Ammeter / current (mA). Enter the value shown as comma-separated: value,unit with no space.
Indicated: 80,mA
